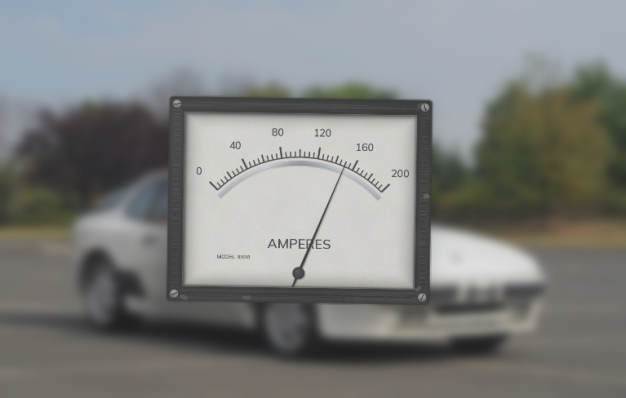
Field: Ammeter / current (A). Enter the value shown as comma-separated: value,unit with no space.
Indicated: 150,A
